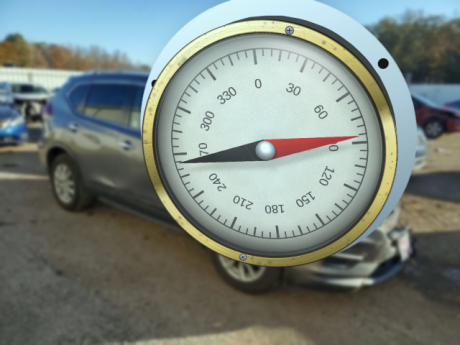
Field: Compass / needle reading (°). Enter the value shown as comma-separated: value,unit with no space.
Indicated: 85,°
